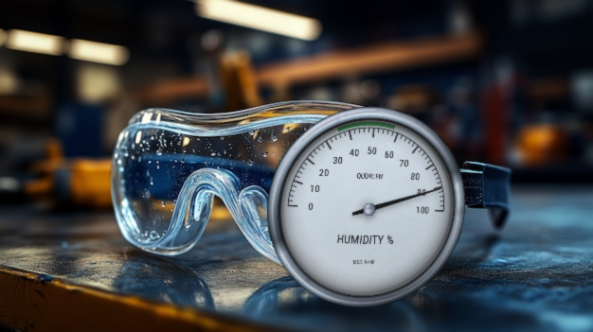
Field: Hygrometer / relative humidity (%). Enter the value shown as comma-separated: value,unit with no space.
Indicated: 90,%
